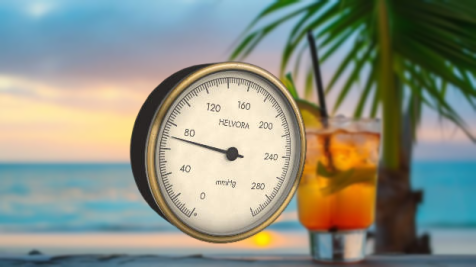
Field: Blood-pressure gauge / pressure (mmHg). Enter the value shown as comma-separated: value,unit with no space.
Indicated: 70,mmHg
